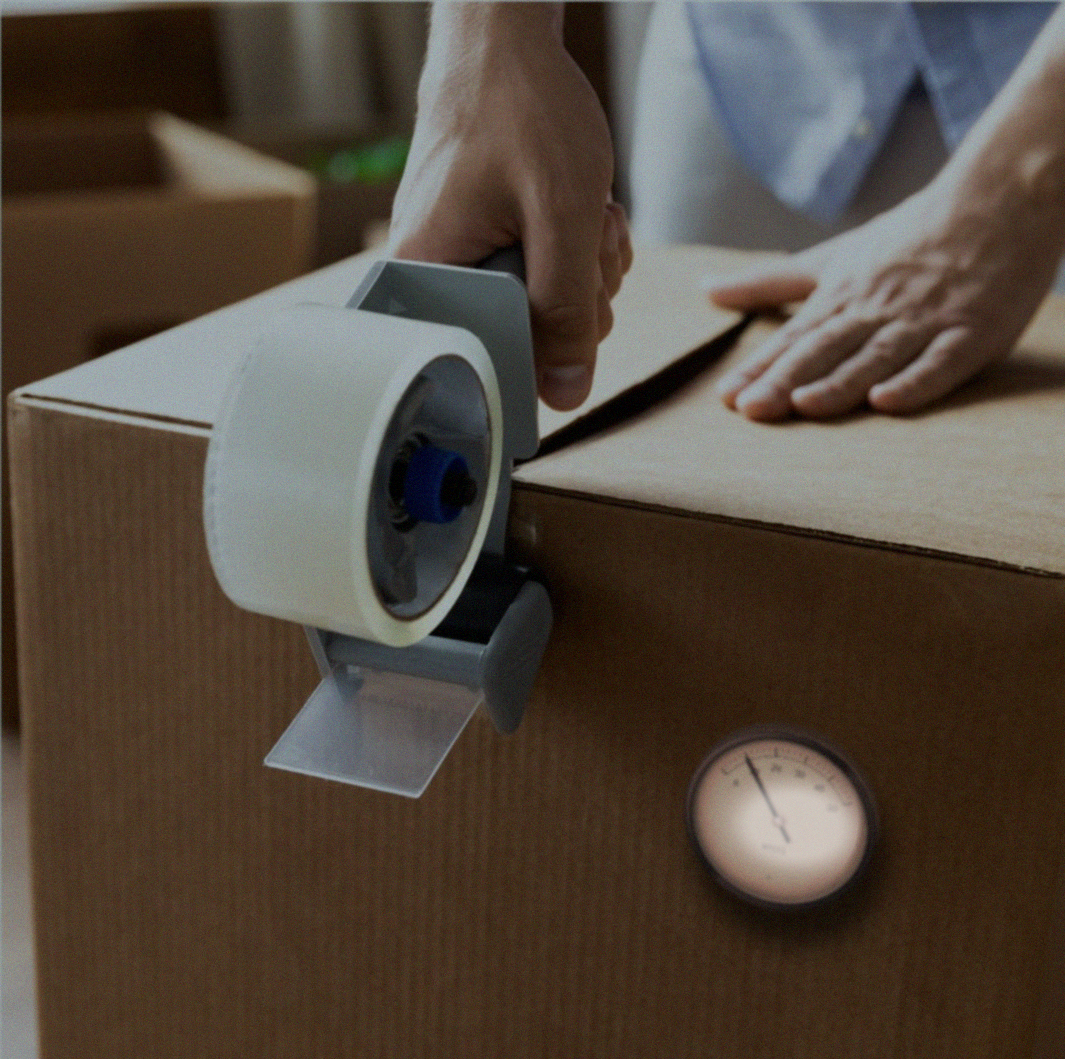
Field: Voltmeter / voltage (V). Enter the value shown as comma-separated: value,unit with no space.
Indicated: 10,V
